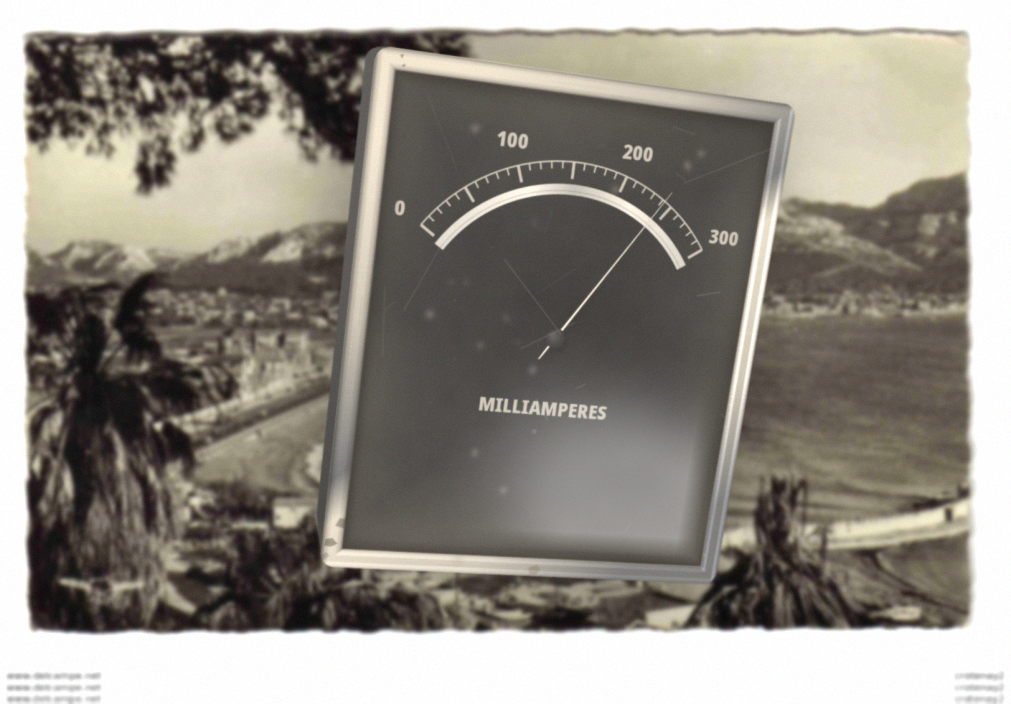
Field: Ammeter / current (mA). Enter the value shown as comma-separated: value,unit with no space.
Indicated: 240,mA
